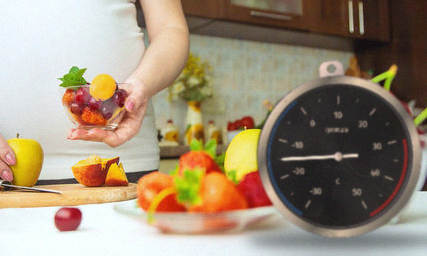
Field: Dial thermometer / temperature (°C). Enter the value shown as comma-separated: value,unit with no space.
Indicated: -15,°C
